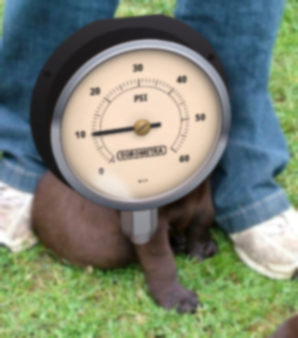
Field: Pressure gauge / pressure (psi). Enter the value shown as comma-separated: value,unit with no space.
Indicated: 10,psi
